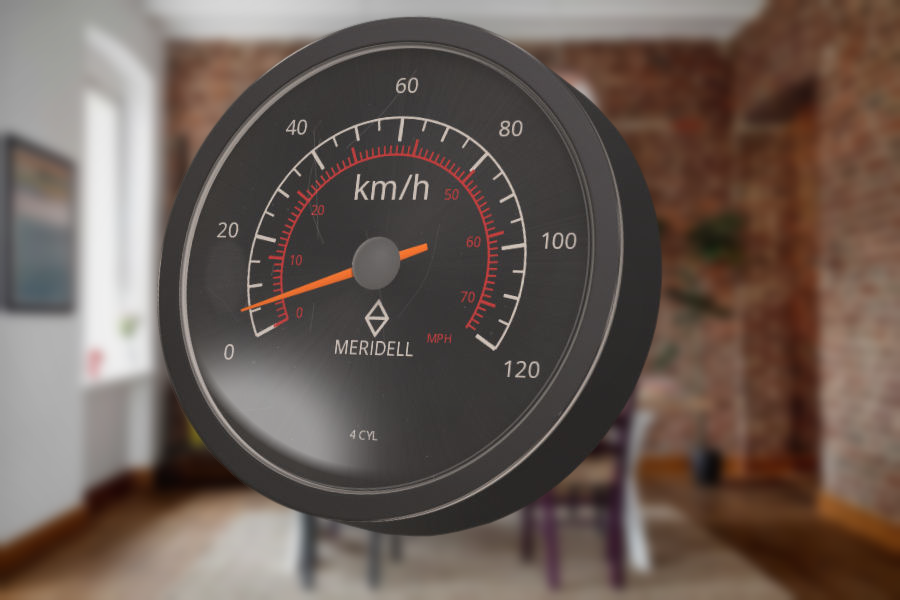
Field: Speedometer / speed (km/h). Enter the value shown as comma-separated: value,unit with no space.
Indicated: 5,km/h
